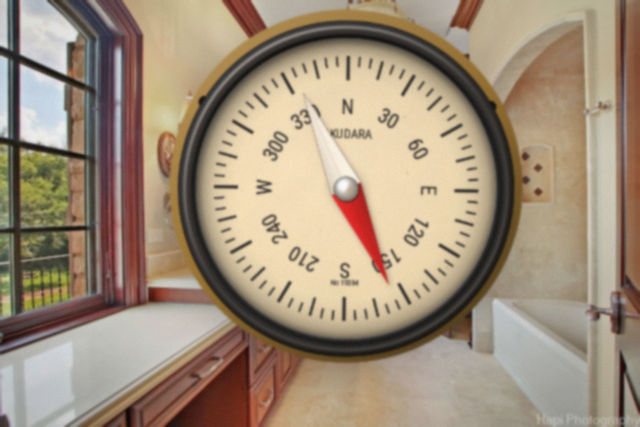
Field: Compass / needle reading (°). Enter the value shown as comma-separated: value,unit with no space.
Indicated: 155,°
